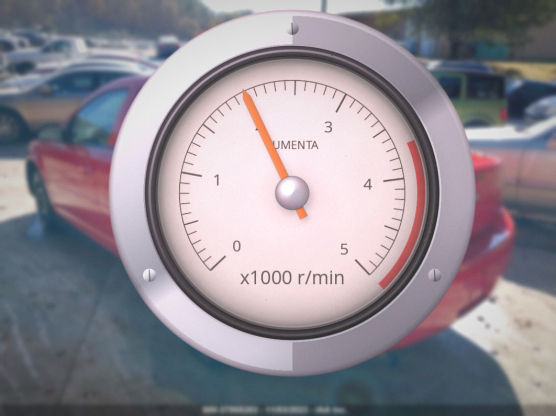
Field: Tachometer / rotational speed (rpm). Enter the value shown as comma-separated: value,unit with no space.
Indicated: 2000,rpm
